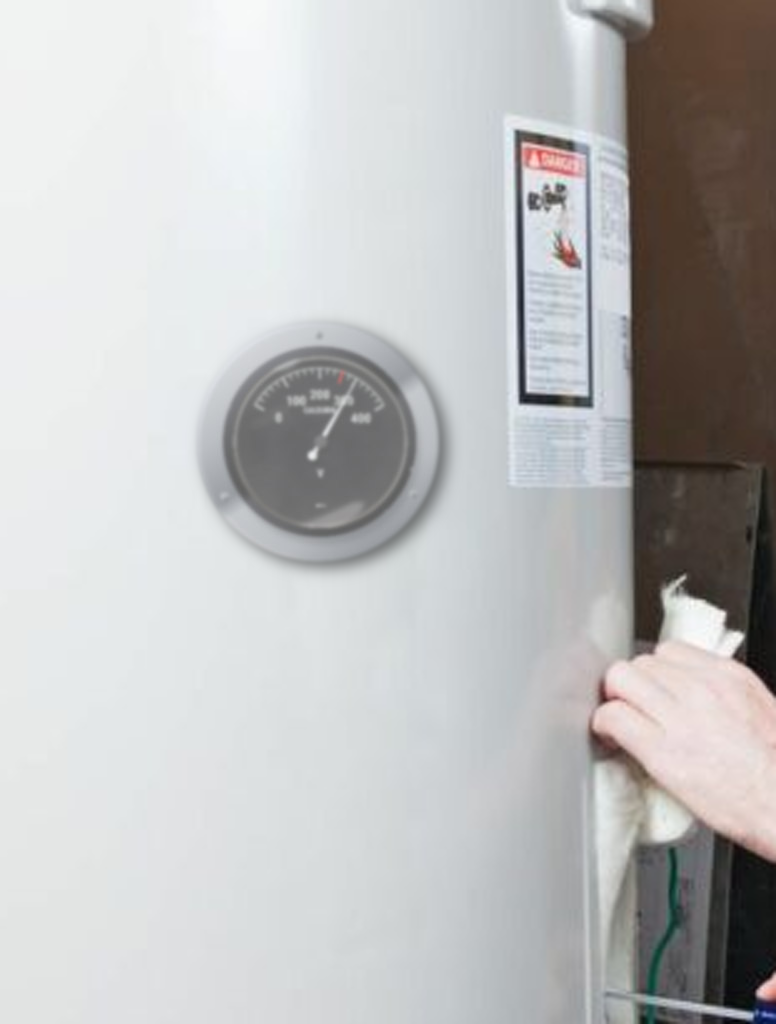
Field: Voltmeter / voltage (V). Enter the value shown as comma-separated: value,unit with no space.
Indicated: 300,V
